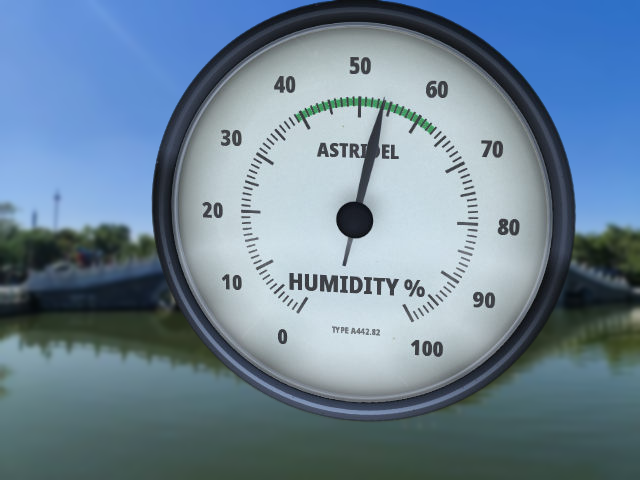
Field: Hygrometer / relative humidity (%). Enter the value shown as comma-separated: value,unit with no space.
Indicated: 54,%
